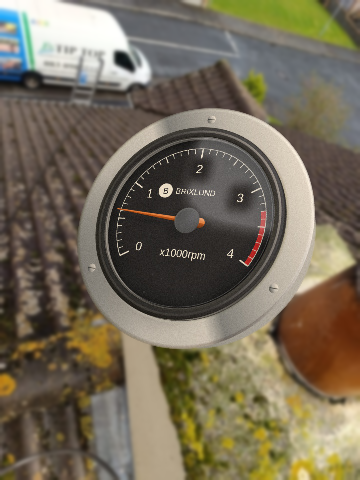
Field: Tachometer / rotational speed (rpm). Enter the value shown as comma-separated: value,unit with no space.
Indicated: 600,rpm
